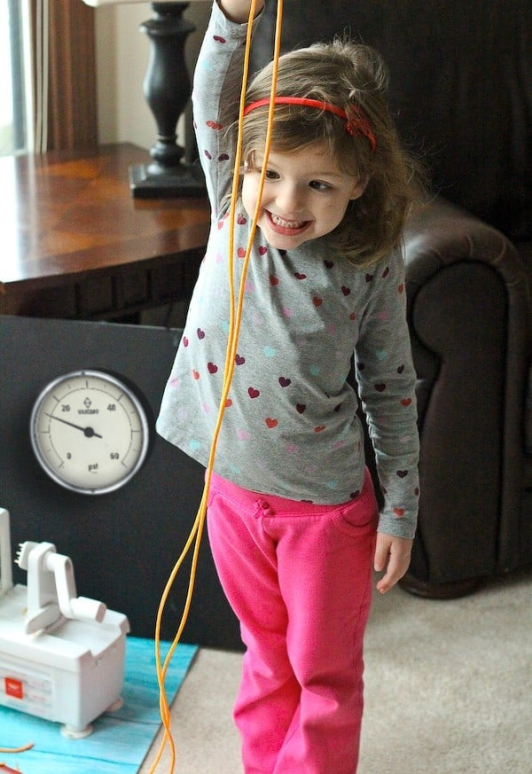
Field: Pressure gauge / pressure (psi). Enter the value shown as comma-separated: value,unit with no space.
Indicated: 15,psi
